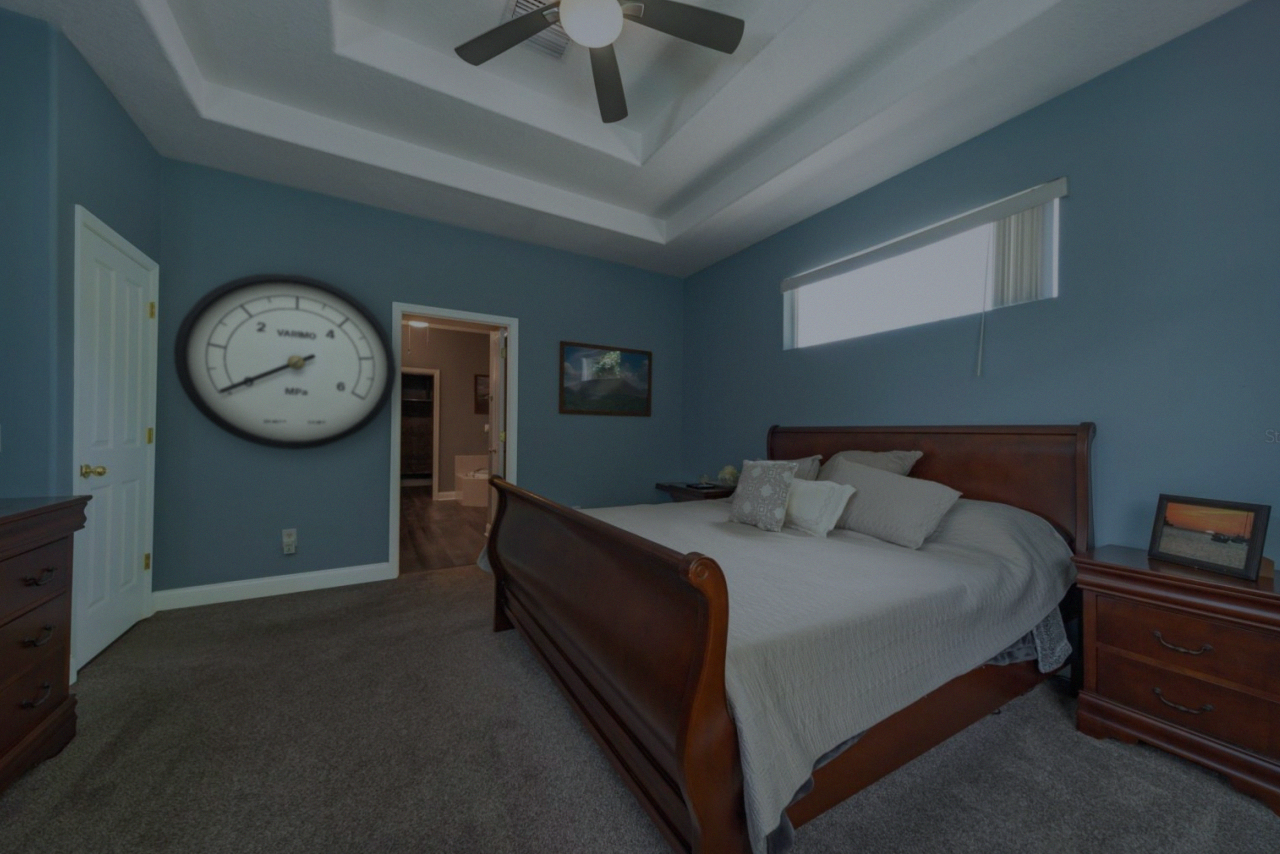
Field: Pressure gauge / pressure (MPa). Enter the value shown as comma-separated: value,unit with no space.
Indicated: 0,MPa
